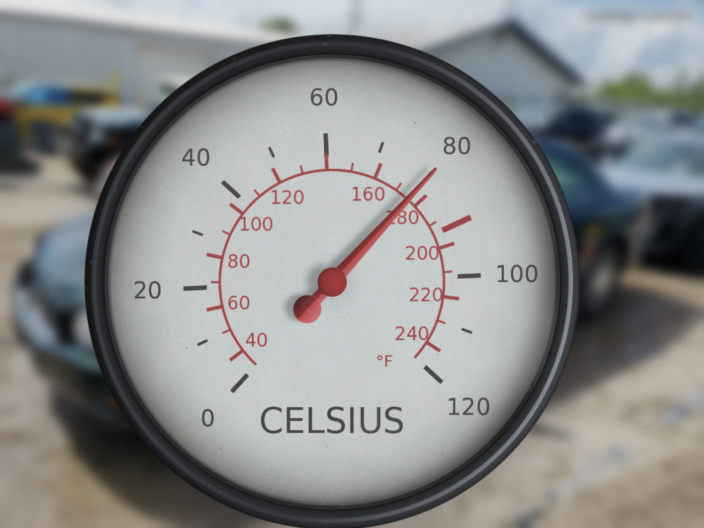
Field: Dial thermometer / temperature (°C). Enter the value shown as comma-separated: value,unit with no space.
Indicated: 80,°C
